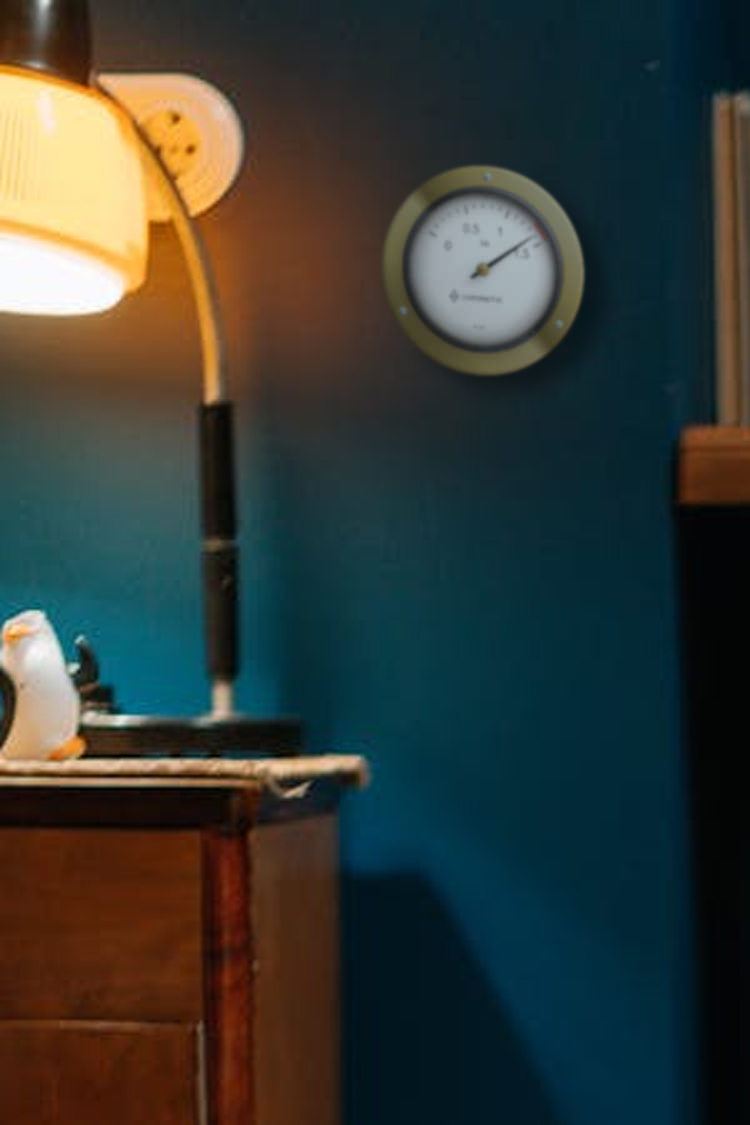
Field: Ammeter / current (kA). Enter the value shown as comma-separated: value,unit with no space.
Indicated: 1.4,kA
